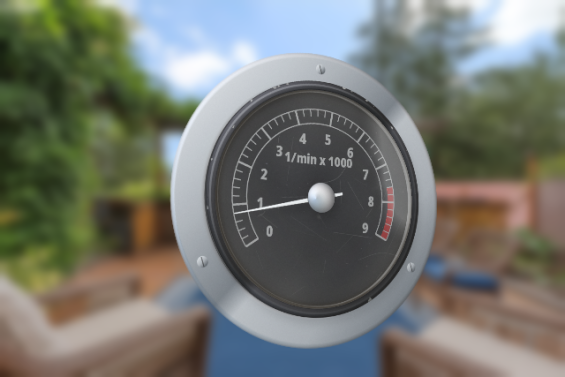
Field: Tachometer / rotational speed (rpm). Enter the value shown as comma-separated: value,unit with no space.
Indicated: 800,rpm
